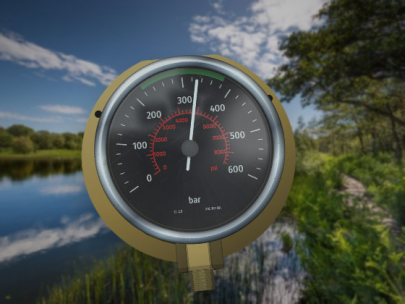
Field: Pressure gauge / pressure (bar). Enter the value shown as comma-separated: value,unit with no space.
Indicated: 330,bar
